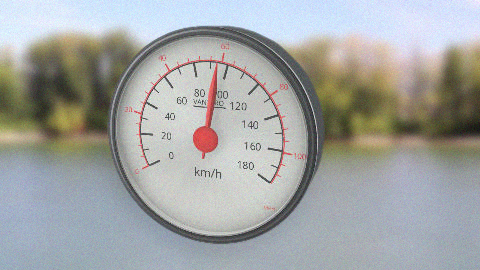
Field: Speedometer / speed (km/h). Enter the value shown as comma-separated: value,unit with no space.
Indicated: 95,km/h
